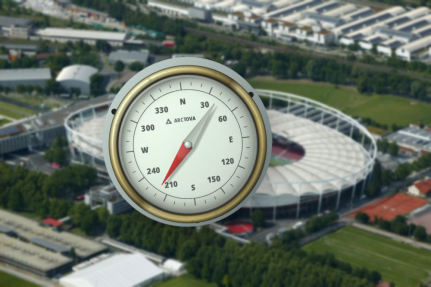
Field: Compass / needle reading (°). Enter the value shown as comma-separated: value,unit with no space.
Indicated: 220,°
